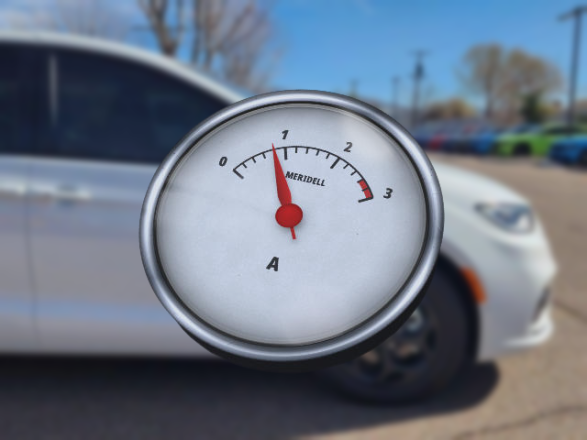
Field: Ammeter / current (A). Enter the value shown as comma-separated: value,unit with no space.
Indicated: 0.8,A
